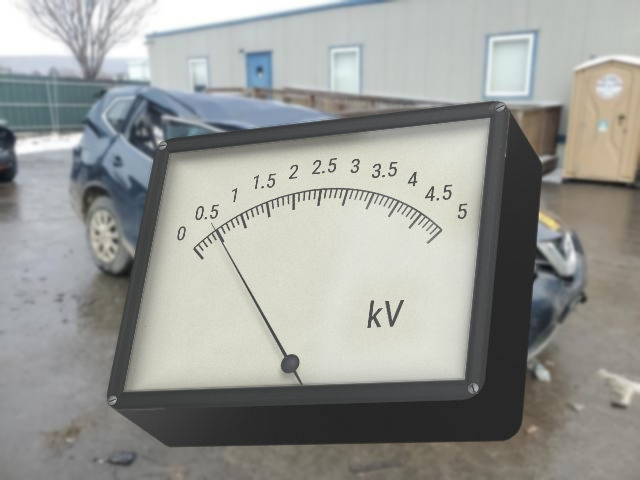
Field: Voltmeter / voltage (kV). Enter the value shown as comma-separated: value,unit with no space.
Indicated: 0.5,kV
